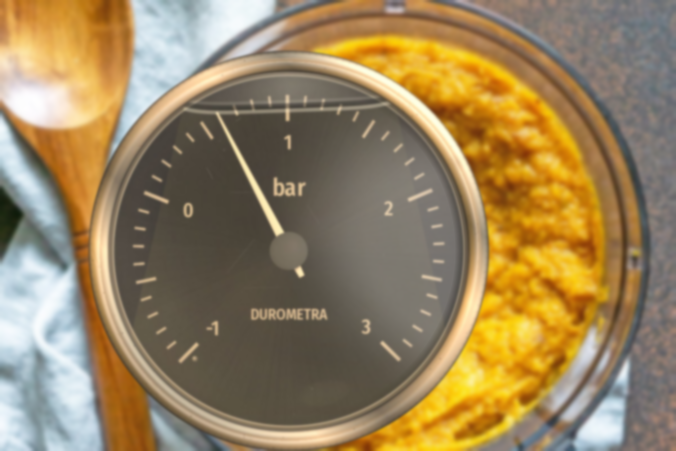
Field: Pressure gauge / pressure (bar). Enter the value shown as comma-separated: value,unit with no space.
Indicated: 0.6,bar
